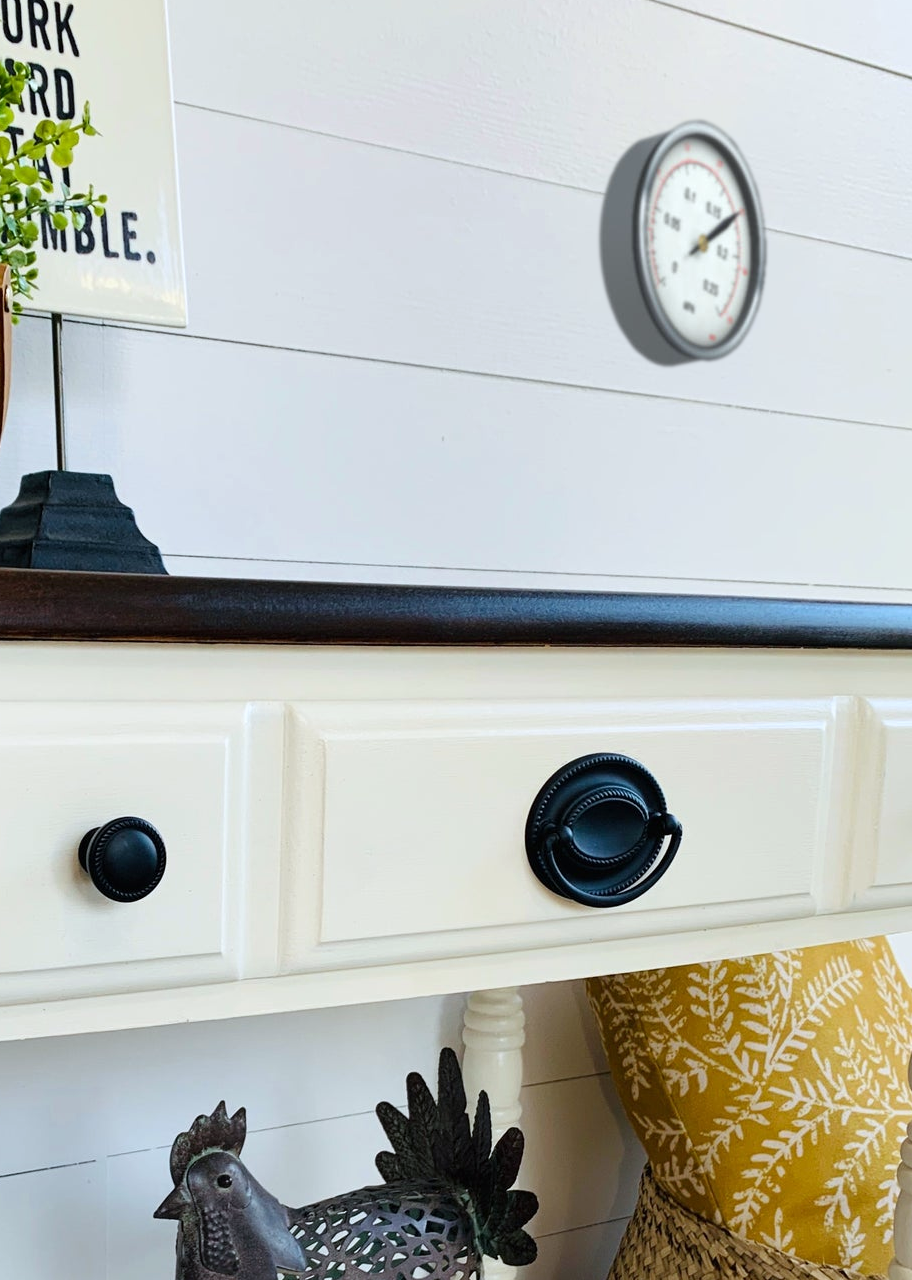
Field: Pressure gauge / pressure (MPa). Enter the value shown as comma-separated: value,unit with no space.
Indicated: 0.17,MPa
